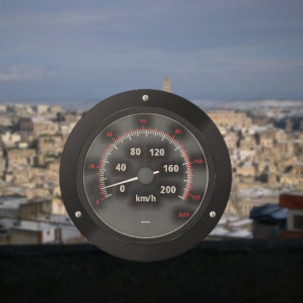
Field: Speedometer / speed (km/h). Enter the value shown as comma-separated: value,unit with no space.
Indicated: 10,km/h
